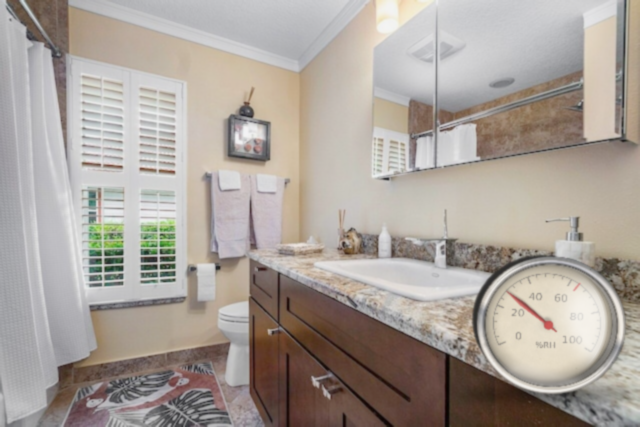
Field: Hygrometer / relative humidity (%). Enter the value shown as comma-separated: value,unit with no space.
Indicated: 28,%
